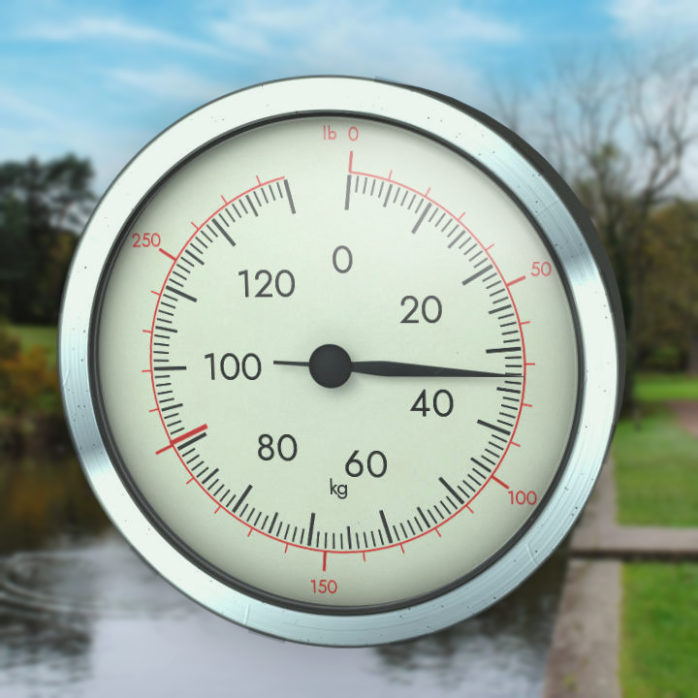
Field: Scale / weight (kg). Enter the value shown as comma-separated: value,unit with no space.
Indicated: 33,kg
